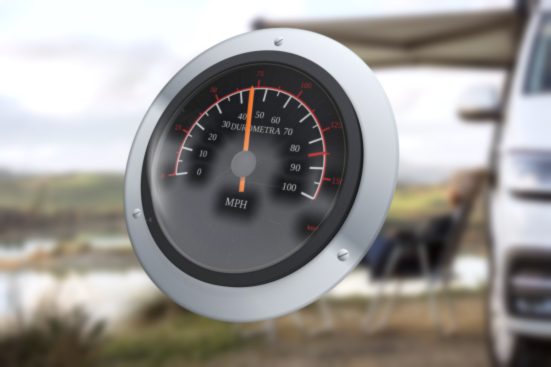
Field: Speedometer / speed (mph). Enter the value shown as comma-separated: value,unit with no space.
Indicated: 45,mph
